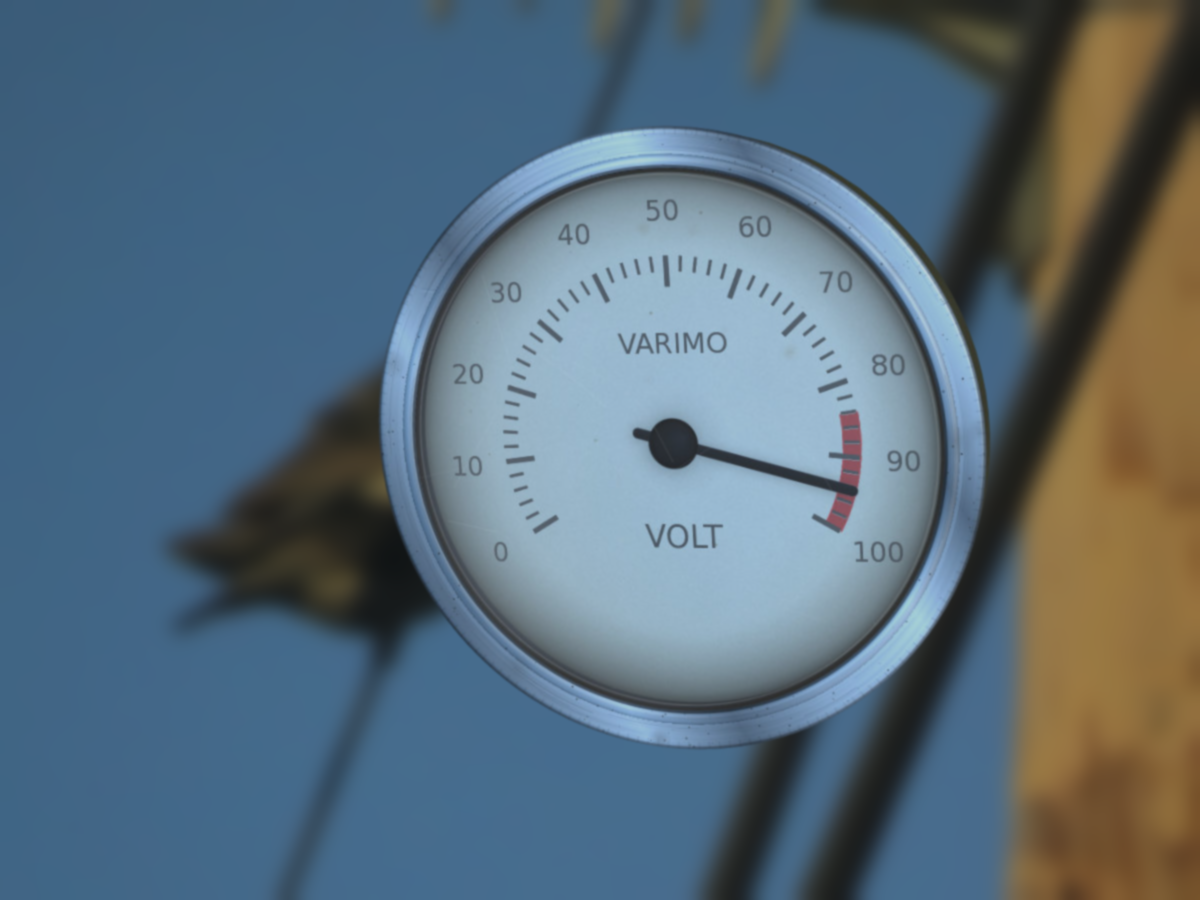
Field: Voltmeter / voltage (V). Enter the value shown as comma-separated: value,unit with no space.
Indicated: 94,V
